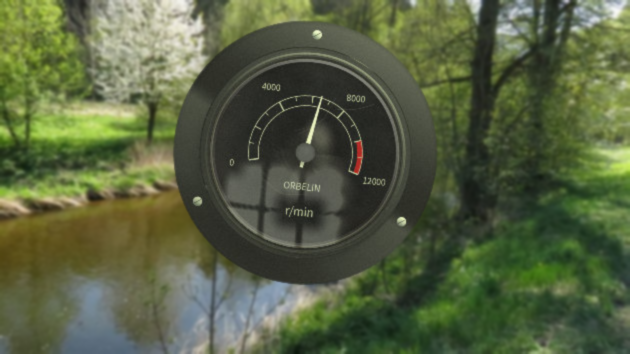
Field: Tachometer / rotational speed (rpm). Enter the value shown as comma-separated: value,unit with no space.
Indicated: 6500,rpm
